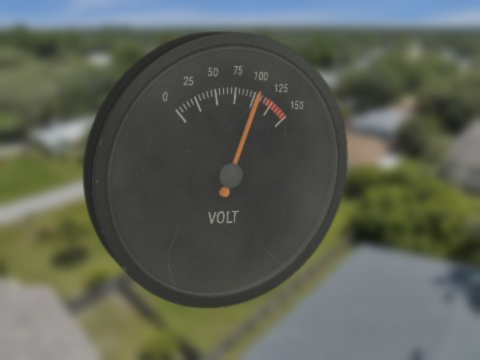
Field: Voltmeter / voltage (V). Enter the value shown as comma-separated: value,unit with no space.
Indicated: 100,V
